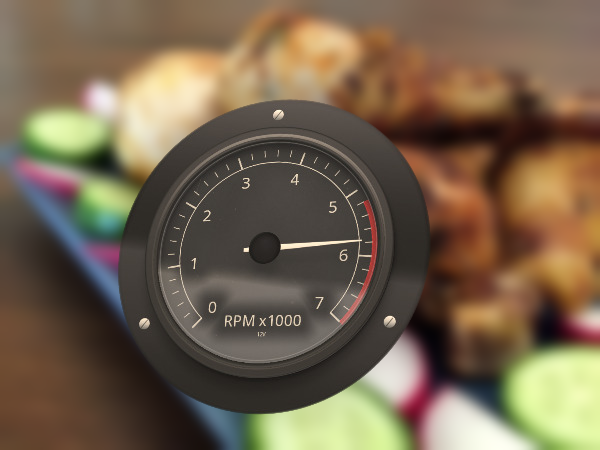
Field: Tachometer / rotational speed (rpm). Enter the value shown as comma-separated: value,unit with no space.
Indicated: 5800,rpm
